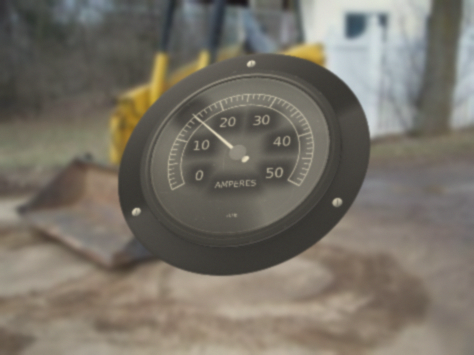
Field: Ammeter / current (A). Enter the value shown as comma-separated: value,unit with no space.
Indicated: 15,A
